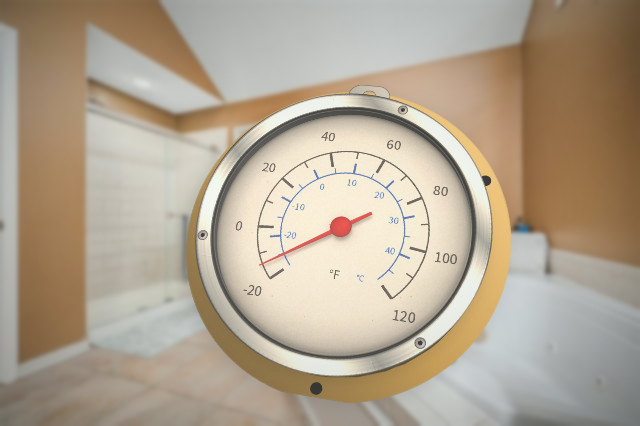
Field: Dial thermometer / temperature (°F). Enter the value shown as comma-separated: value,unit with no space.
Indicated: -15,°F
